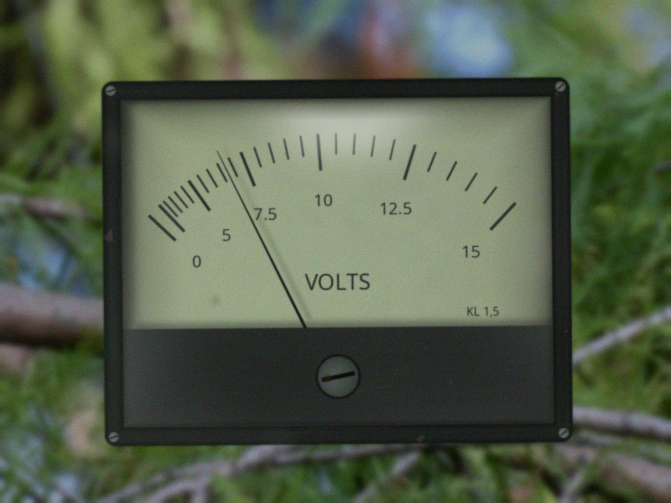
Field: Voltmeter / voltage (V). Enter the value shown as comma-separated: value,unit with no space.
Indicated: 6.75,V
